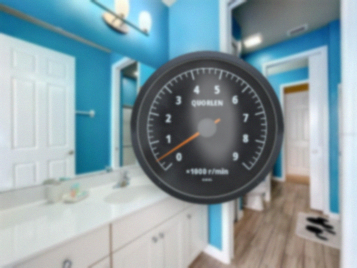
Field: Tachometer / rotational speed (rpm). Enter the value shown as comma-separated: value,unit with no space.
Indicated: 400,rpm
